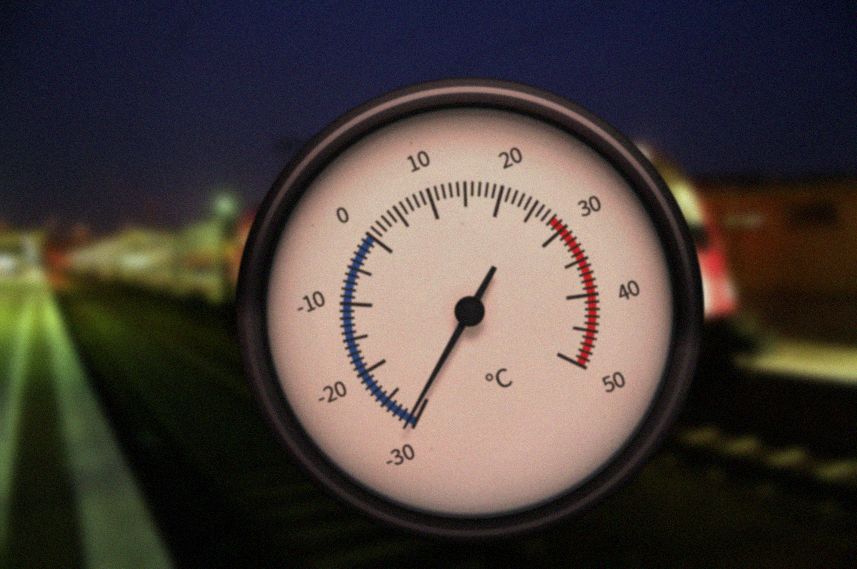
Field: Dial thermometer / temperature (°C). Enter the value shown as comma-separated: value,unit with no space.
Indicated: -29,°C
